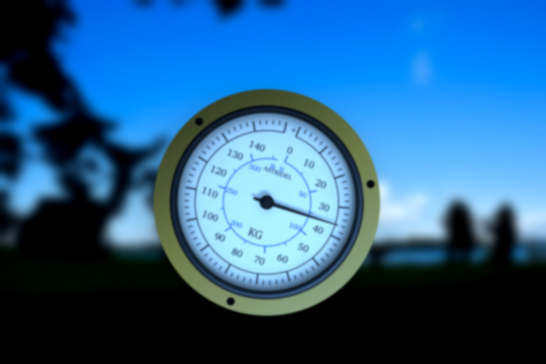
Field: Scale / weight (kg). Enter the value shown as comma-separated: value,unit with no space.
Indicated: 36,kg
